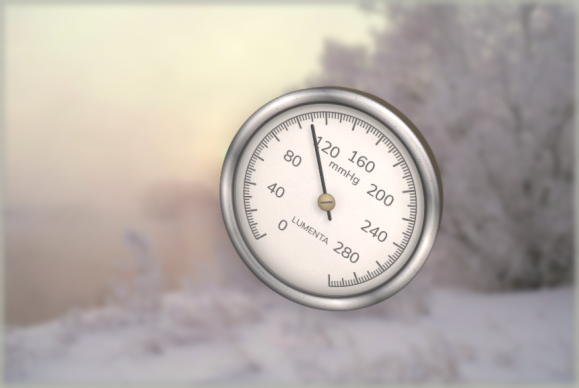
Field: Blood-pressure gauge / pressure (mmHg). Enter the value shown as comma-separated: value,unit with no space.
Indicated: 110,mmHg
